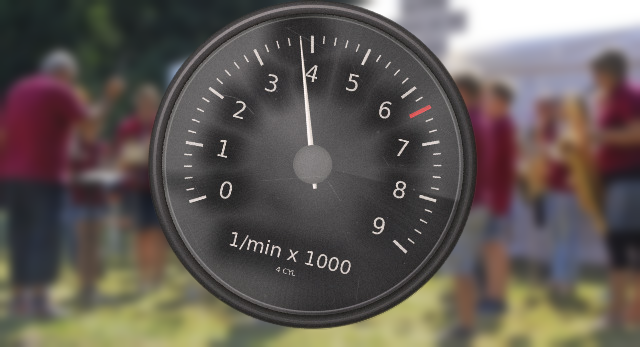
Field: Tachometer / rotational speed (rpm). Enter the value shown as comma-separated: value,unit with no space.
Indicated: 3800,rpm
